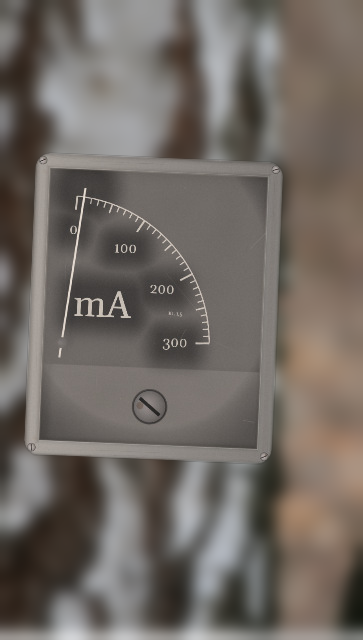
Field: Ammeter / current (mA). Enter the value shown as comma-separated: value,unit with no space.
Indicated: 10,mA
